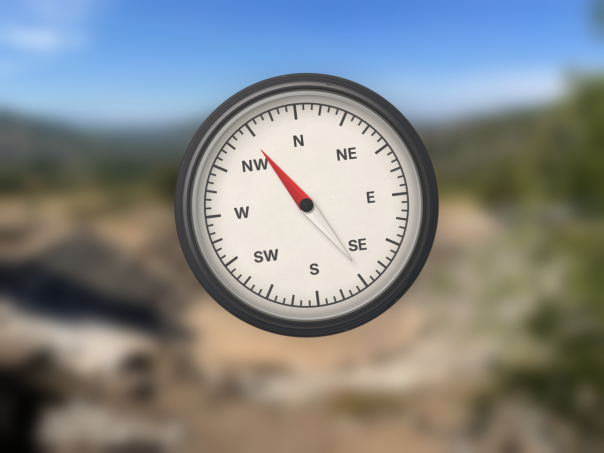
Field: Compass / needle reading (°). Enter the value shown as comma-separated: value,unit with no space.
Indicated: 327.5,°
